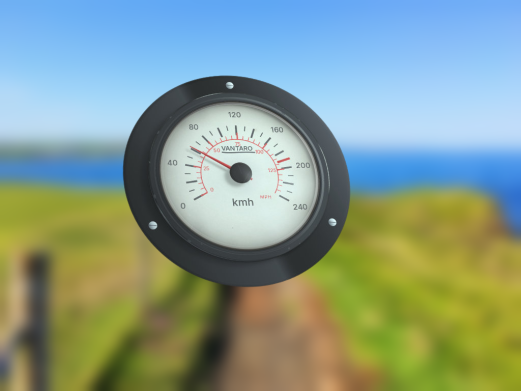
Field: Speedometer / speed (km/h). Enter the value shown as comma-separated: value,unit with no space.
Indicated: 60,km/h
